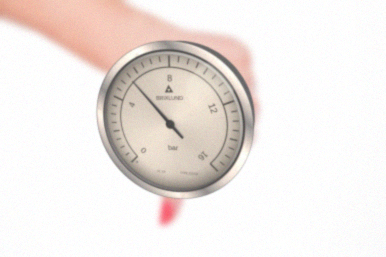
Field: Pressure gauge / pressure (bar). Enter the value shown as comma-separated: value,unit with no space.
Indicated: 5.5,bar
